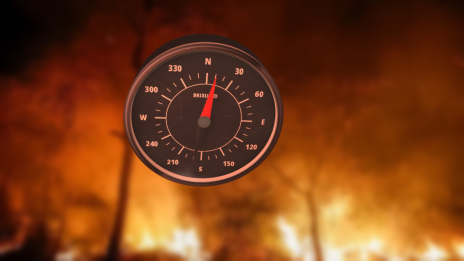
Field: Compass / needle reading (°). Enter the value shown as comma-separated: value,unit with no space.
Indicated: 10,°
